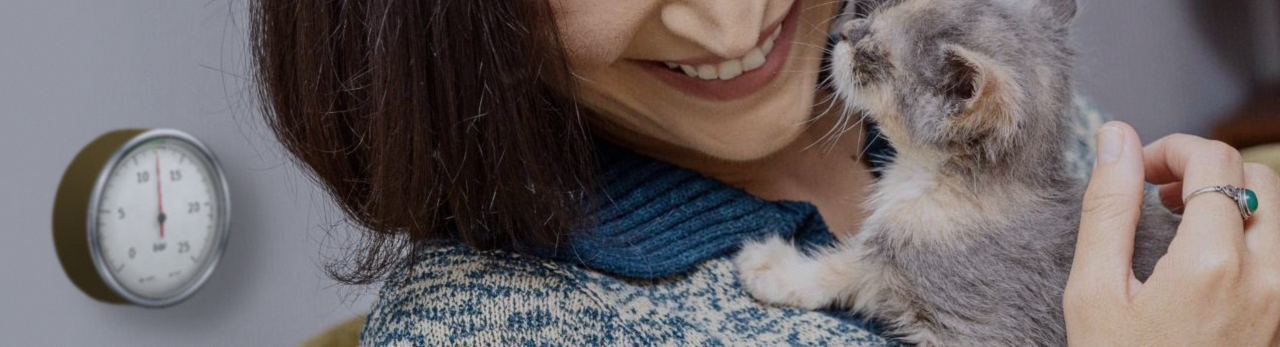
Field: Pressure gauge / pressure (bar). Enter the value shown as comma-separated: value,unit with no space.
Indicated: 12,bar
